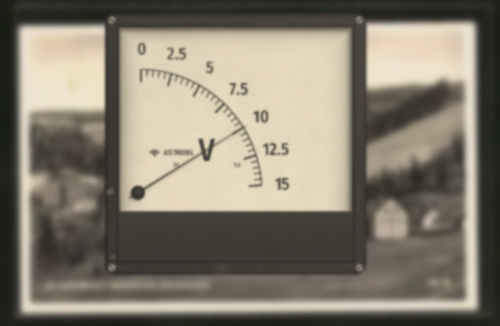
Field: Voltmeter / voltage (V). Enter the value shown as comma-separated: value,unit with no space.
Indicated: 10,V
